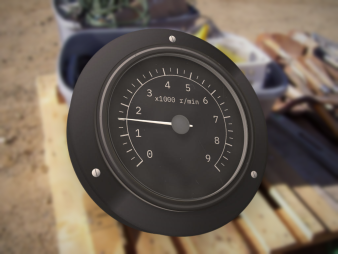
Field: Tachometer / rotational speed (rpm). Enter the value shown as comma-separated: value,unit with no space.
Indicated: 1500,rpm
